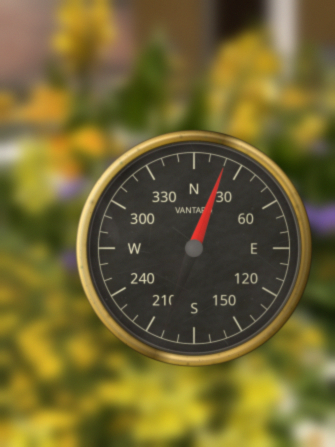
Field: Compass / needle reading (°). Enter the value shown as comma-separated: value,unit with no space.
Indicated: 20,°
